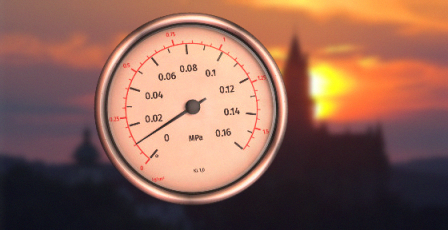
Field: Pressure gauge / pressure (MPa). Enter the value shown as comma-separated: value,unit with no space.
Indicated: 0.01,MPa
